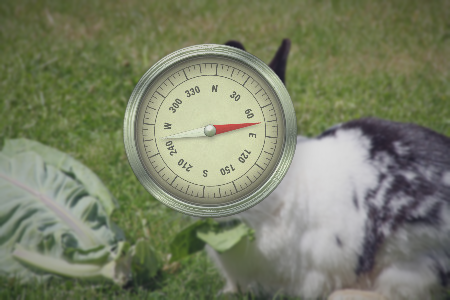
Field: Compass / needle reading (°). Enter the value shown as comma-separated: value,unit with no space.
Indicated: 75,°
